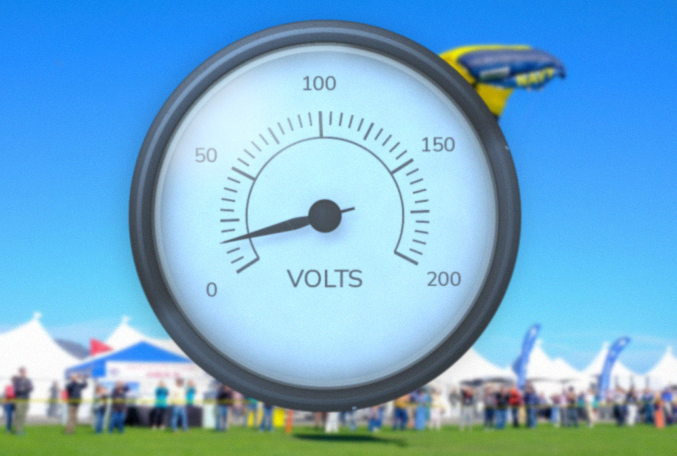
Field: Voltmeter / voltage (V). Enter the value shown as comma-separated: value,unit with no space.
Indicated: 15,V
